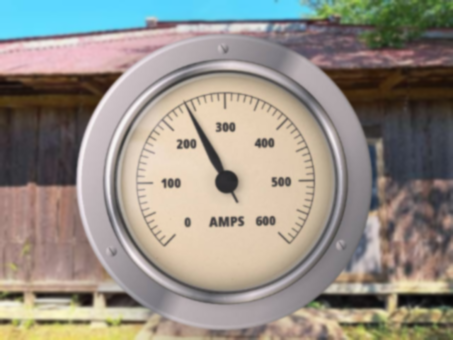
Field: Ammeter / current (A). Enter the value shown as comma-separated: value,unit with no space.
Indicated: 240,A
